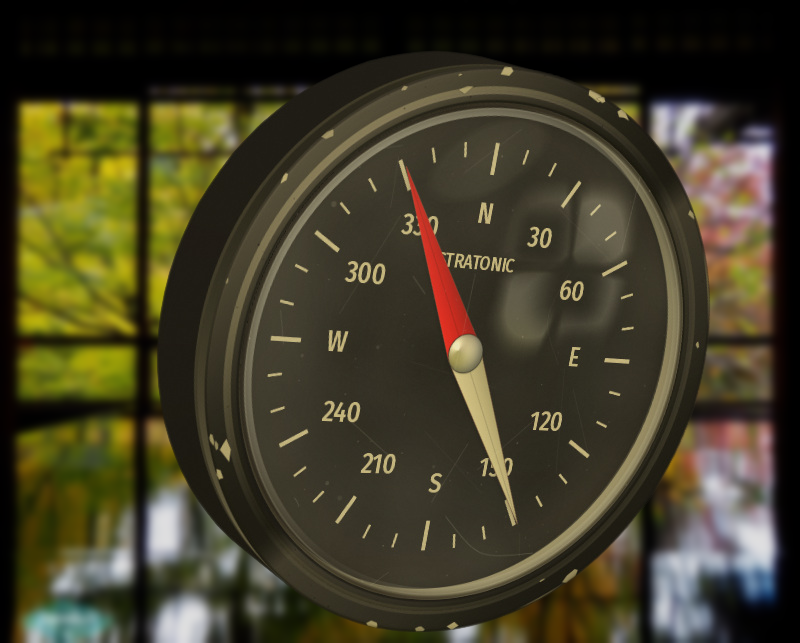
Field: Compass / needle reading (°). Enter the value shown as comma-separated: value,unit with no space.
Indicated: 330,°
